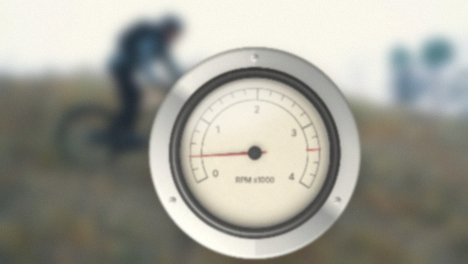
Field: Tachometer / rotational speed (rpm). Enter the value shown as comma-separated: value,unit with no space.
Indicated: 400,rpm
